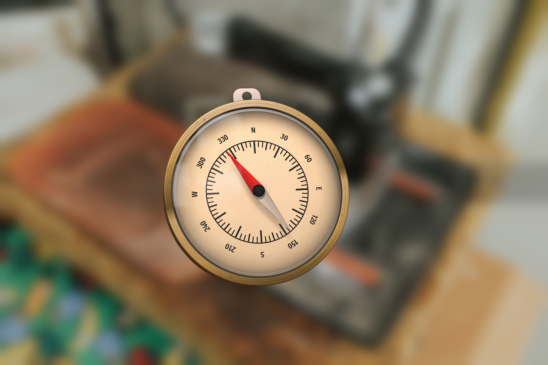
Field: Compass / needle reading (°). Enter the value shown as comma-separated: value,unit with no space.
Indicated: 325,°
